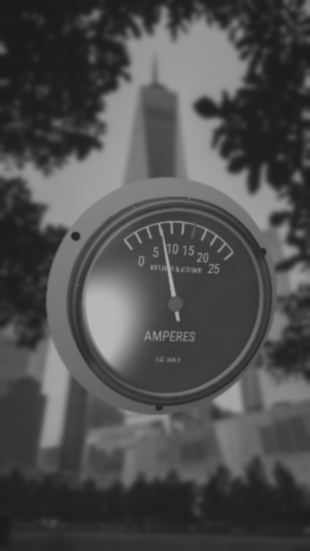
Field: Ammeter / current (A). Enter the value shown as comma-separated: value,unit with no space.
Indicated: 7.5,A
